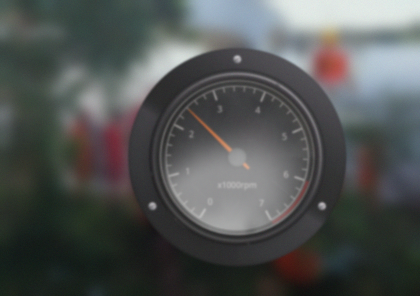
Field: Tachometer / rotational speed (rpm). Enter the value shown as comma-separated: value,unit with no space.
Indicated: 2400,rpm
